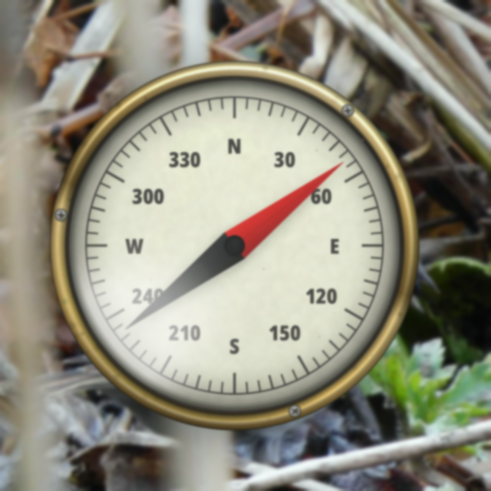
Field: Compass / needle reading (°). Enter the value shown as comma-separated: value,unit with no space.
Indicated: 52.5,°
